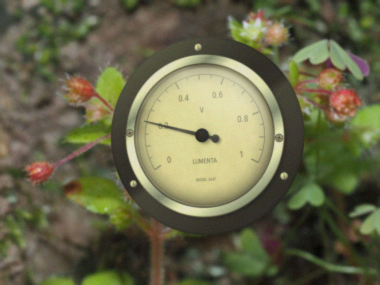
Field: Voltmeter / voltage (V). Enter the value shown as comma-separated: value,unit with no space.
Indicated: 0.2,V
